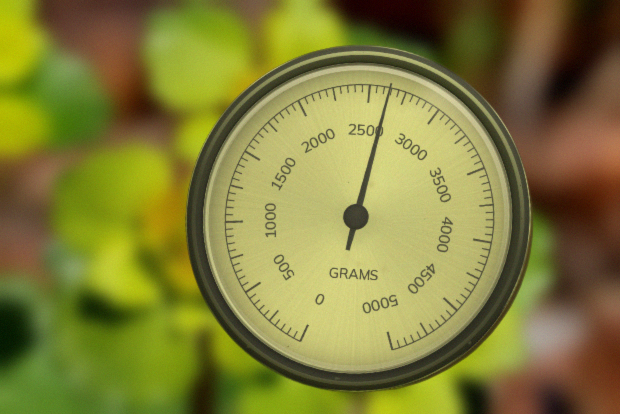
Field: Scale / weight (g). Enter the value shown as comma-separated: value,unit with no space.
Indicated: 2650,g
